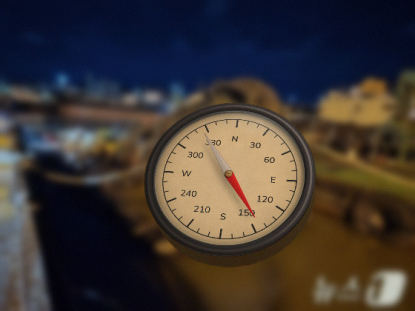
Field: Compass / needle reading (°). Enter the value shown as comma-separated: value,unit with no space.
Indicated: 145,°
